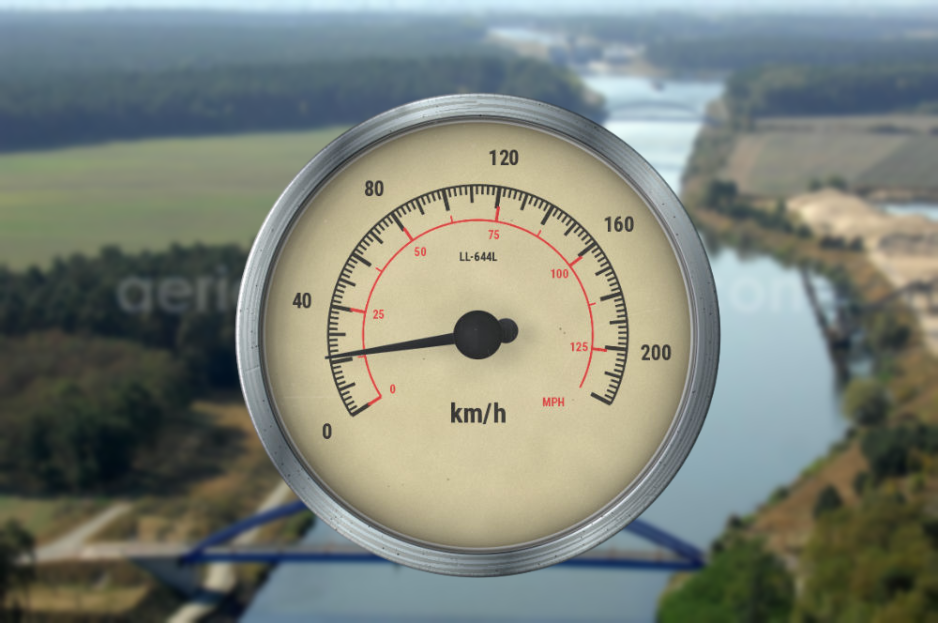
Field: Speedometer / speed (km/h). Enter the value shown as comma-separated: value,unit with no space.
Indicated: 22,km/h
